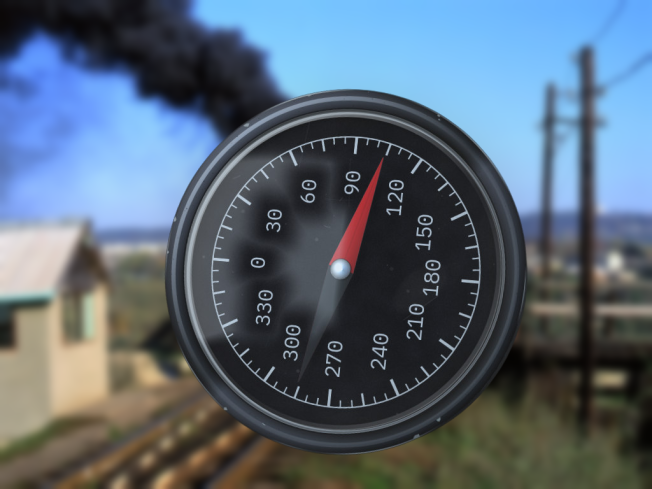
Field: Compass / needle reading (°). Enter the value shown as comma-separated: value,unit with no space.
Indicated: 105,°
